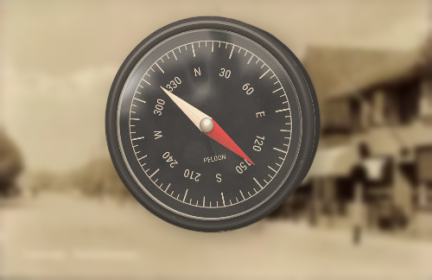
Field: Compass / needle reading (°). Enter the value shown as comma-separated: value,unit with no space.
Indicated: 140,°
